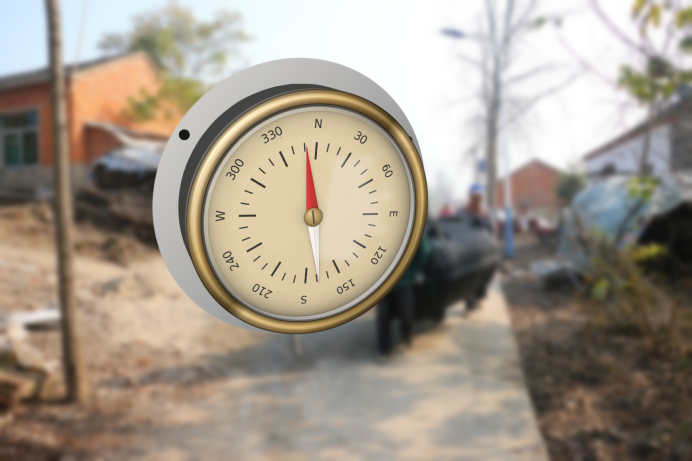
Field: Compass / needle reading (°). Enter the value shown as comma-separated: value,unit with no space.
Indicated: 350,°
